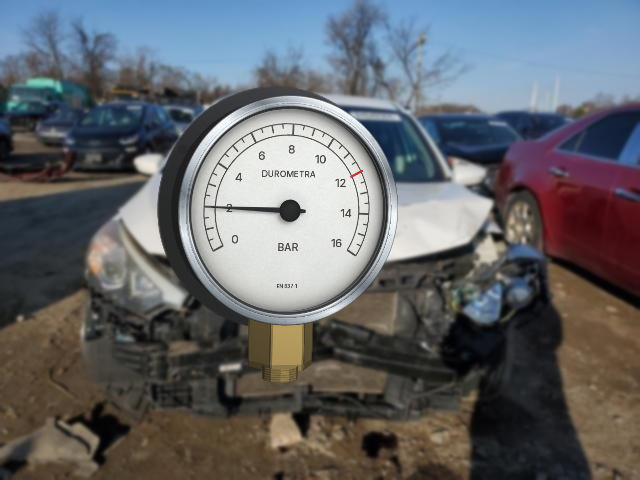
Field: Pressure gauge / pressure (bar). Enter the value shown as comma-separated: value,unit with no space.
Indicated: 2,bar
